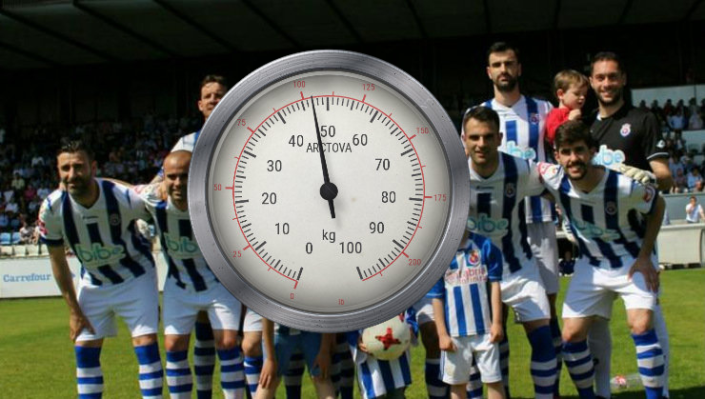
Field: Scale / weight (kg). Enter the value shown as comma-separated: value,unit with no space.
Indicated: 47,kg
